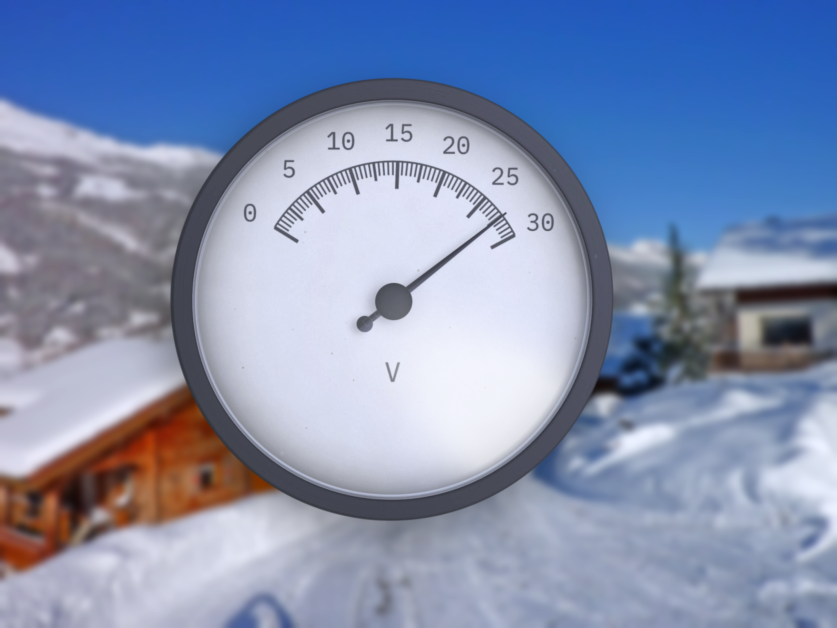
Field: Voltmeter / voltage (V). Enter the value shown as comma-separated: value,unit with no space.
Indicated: 27.5,V
